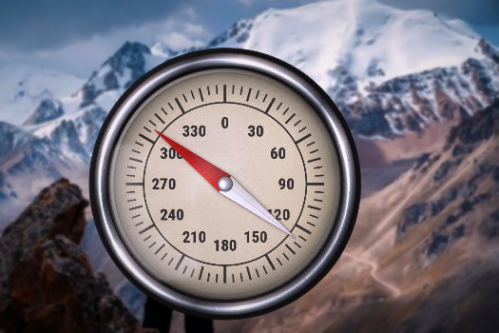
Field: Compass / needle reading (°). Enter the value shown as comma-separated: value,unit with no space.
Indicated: 307.5,°
